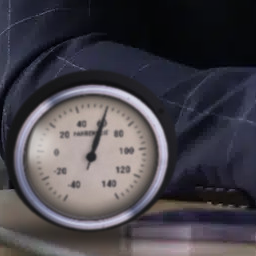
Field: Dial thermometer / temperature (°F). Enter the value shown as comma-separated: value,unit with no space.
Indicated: 60,°F
